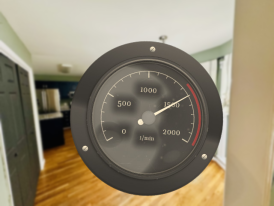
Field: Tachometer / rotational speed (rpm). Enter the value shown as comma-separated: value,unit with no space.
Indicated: 1500,rpm
